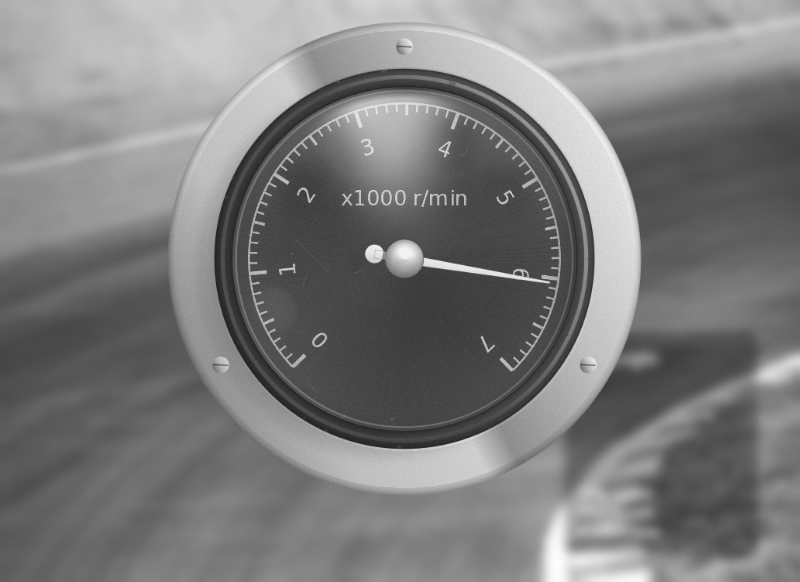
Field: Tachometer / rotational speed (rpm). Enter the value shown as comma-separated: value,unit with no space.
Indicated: 6050,rpm
